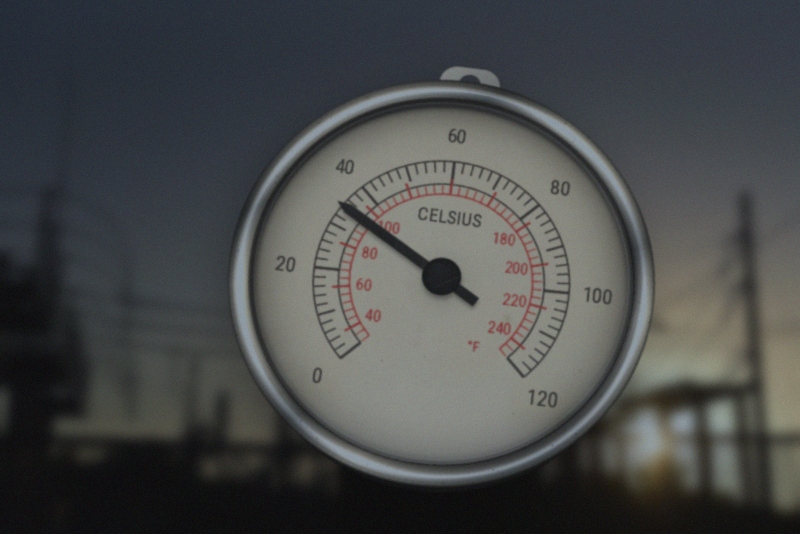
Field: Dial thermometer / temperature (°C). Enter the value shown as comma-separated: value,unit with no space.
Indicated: 34,°C
